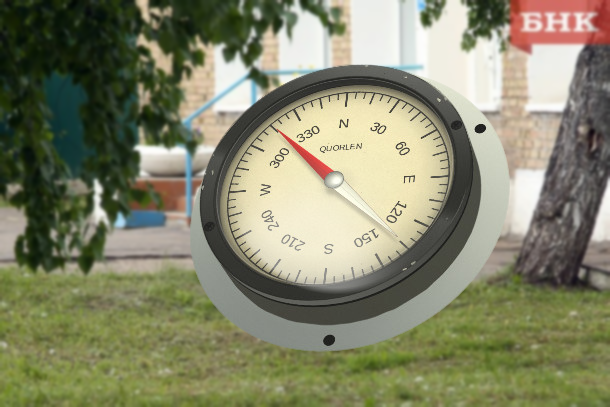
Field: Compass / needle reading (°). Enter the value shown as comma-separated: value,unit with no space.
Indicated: 315,°
